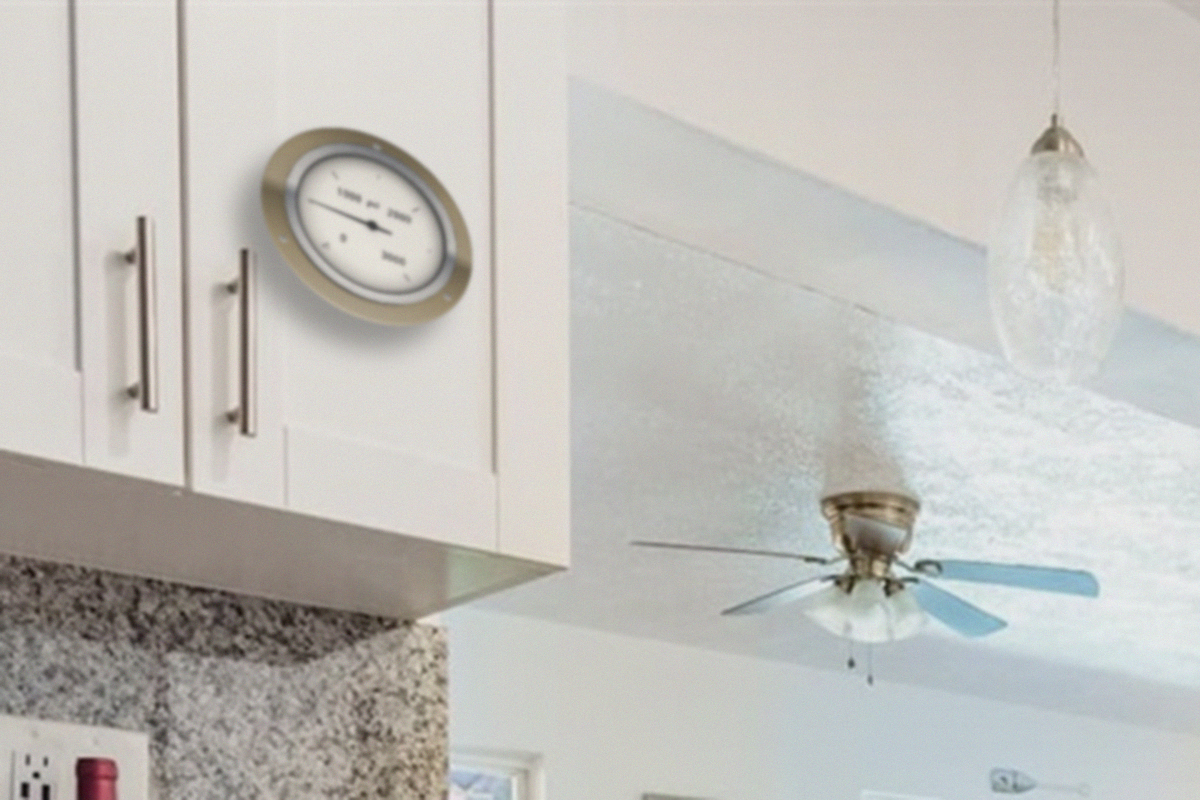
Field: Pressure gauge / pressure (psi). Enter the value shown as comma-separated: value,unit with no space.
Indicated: 500,psi
